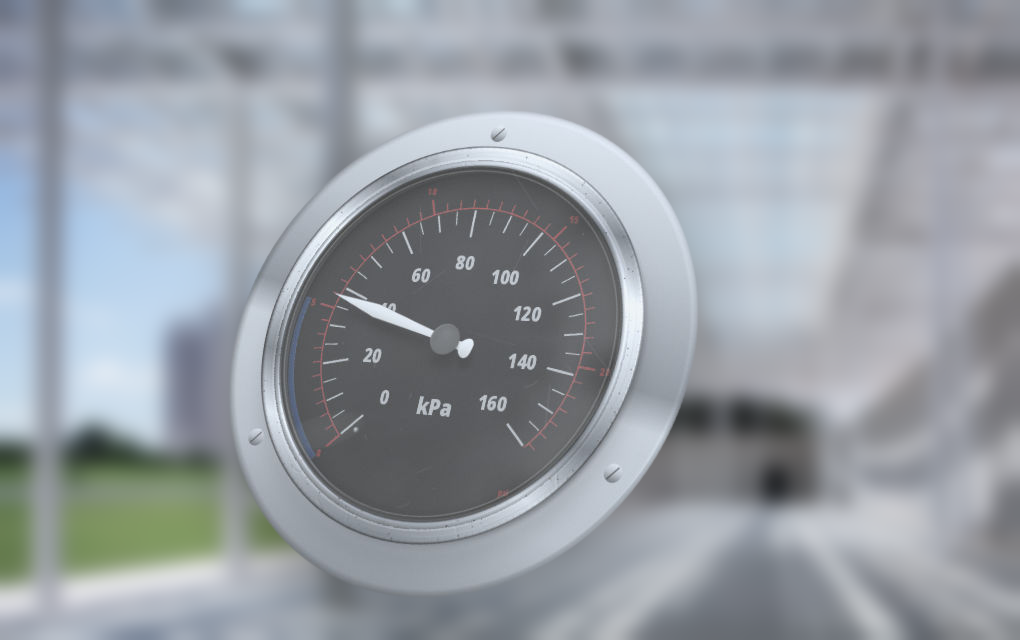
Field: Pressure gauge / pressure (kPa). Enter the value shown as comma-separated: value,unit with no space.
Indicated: 37.5,kPa
